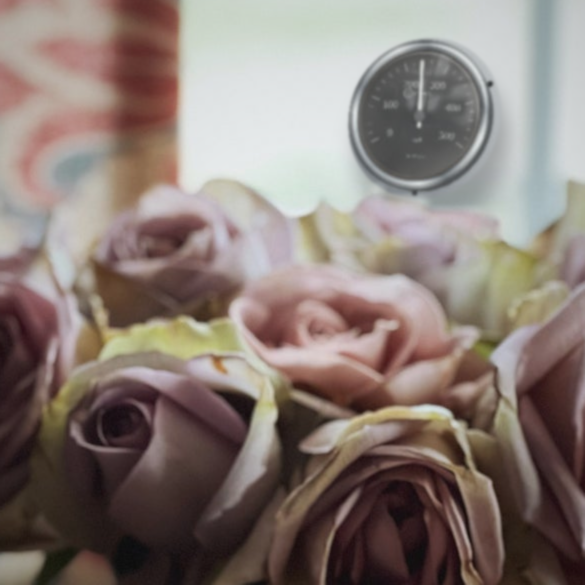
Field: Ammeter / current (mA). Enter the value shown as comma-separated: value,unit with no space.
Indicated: 240,mA
